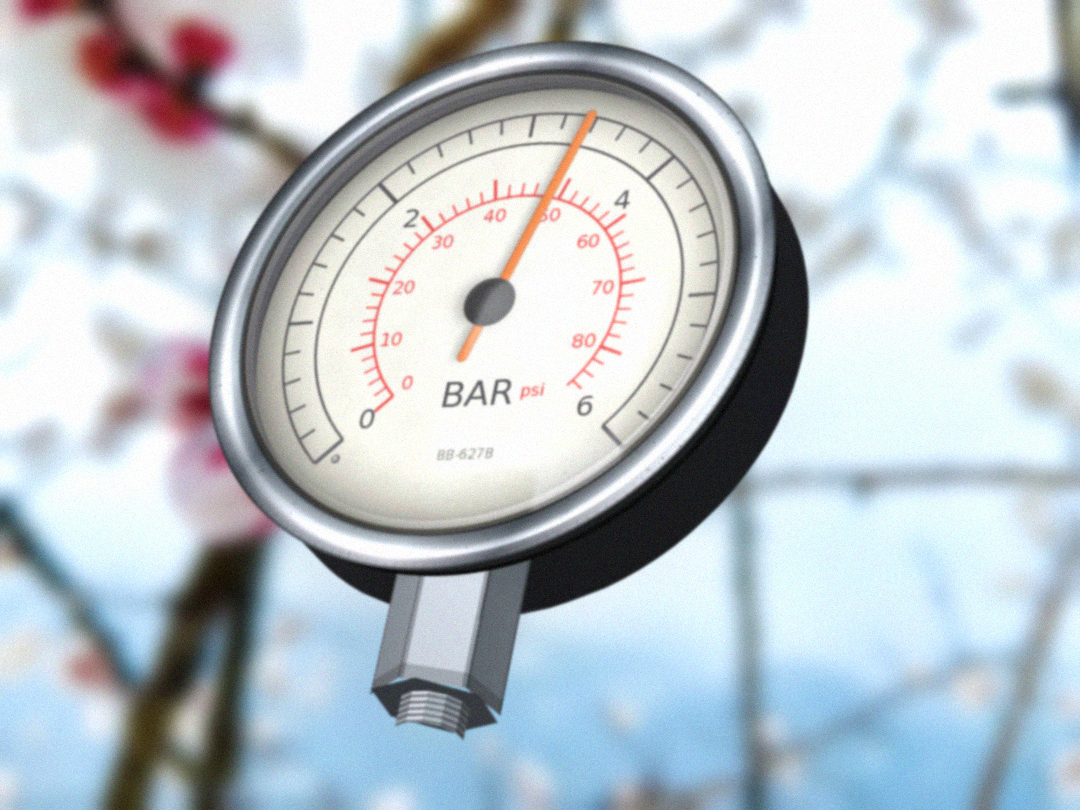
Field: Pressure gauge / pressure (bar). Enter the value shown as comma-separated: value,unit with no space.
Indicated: 3.4,bar
